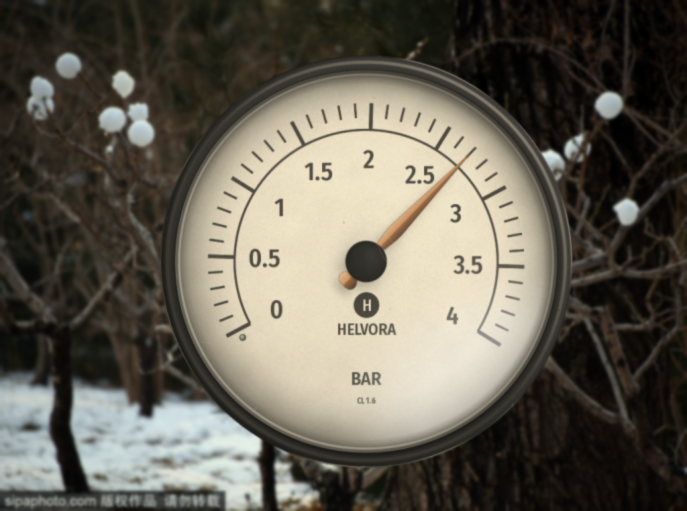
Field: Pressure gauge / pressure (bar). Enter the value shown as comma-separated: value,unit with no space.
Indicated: 2.7,bar
